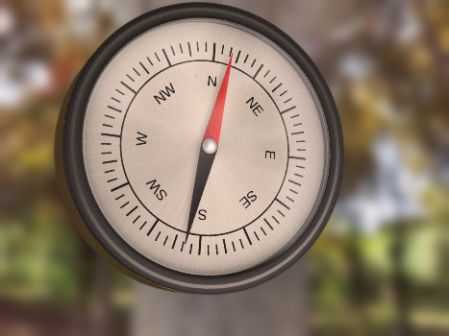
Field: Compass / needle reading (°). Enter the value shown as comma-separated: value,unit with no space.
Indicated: 10,°
